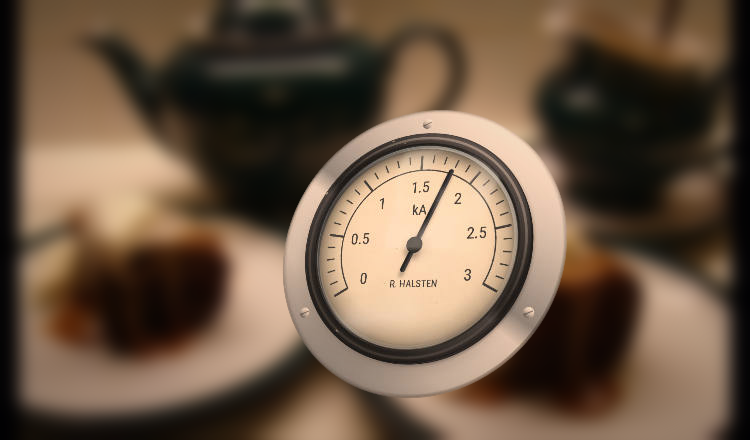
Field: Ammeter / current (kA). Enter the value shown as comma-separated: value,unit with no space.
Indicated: 1.8,kA
